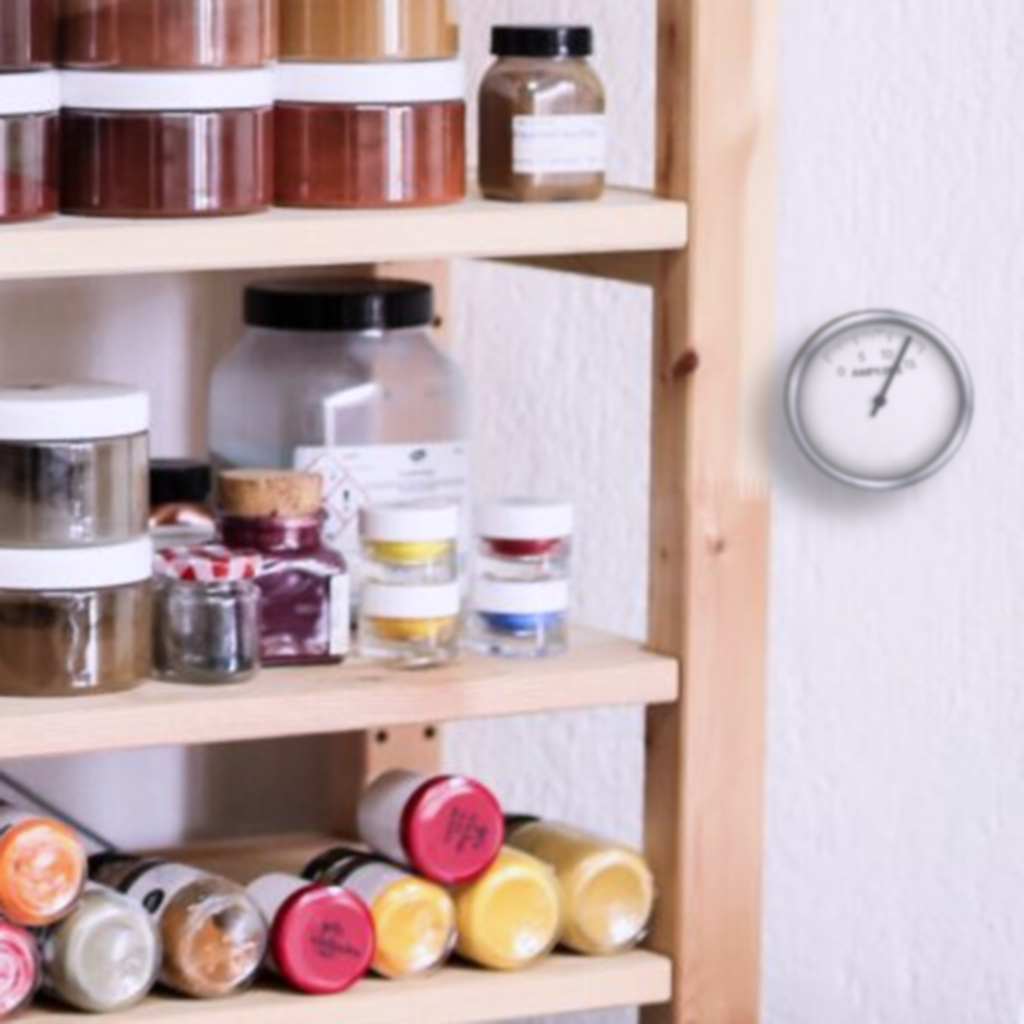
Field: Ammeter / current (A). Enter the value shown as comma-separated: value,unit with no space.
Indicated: 12.5,A
